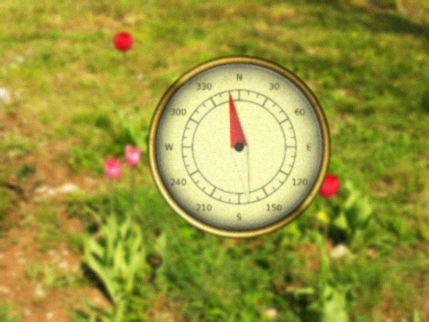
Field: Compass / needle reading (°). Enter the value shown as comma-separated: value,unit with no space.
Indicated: 350,°
